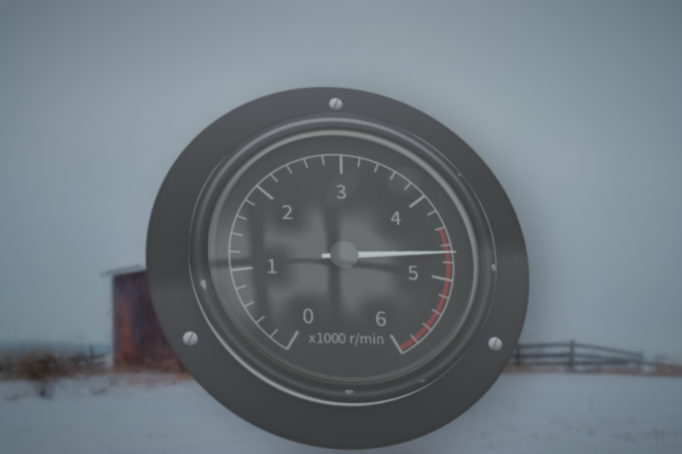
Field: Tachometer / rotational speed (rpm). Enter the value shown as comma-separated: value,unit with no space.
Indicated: 4700,rpm
